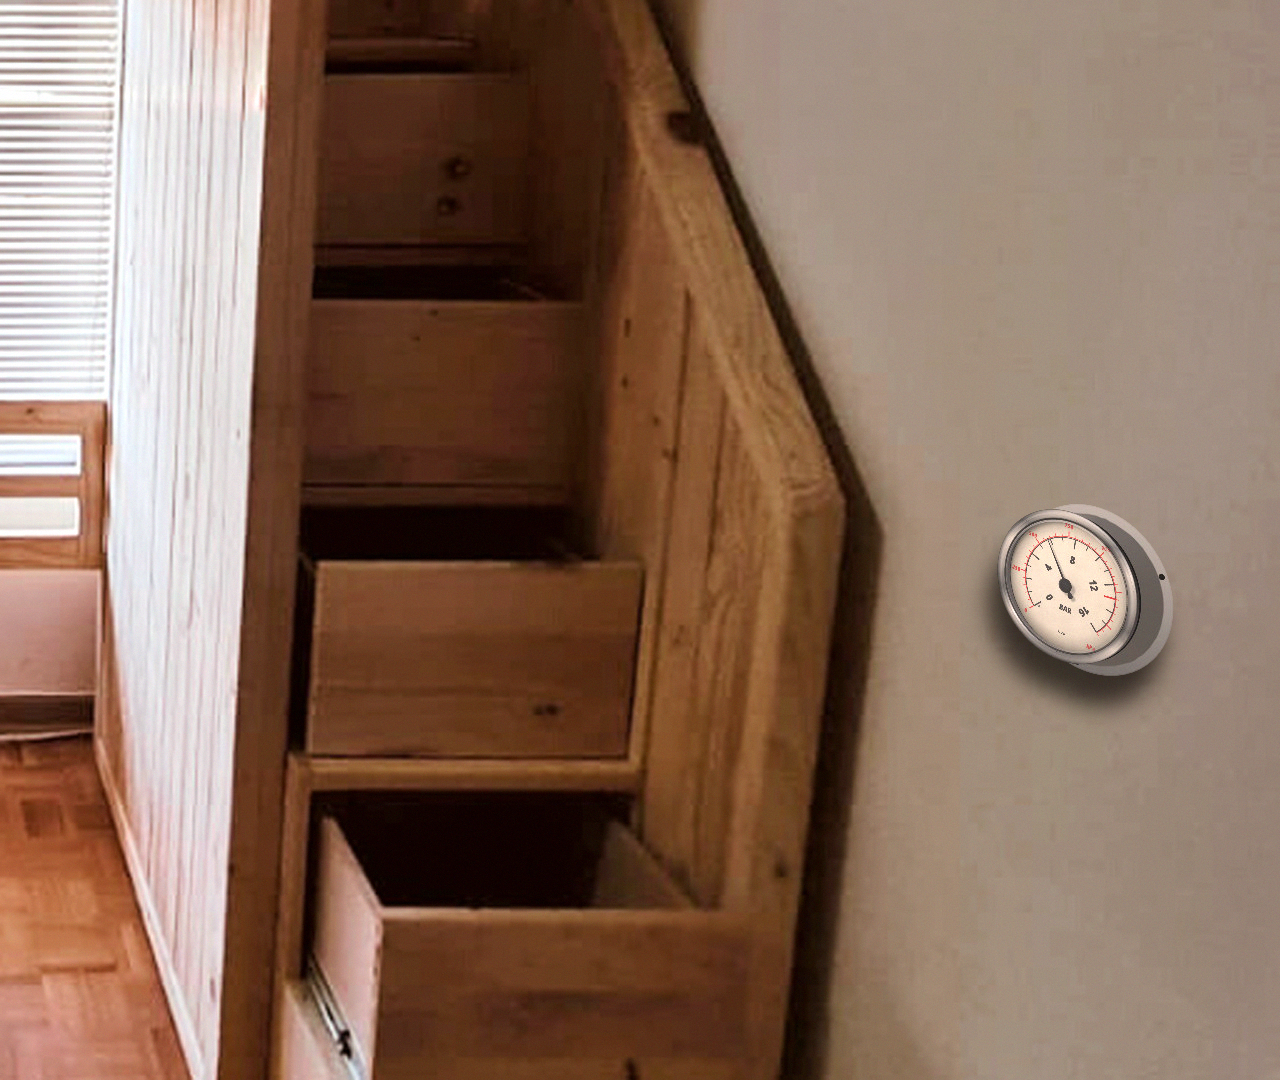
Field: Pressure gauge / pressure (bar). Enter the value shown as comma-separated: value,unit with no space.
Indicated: 6,bar
